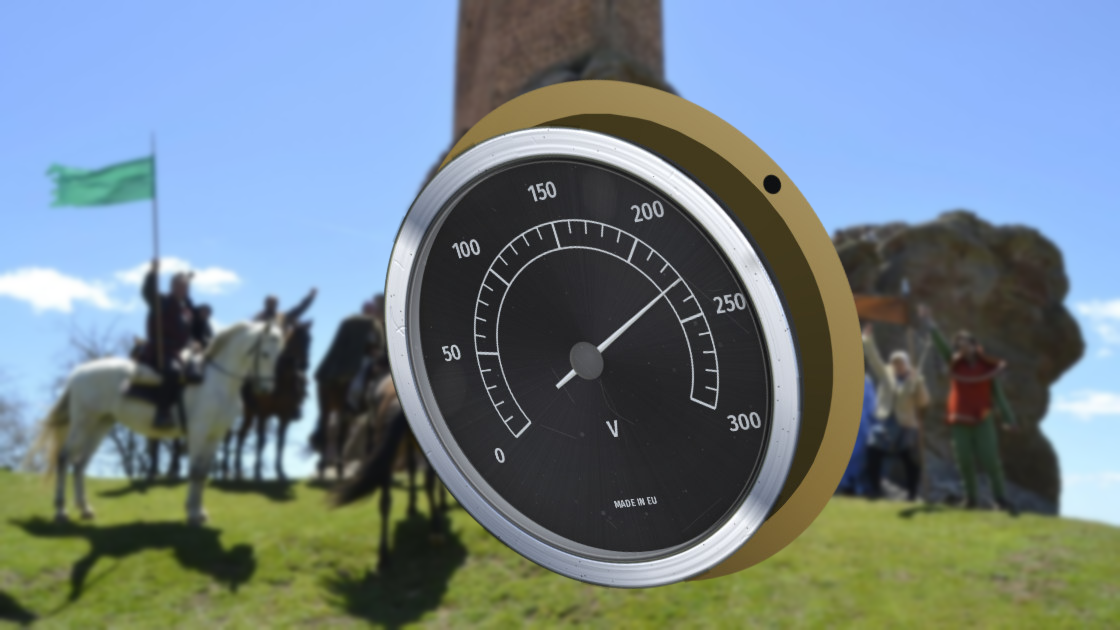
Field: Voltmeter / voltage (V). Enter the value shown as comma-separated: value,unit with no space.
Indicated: 230,V
